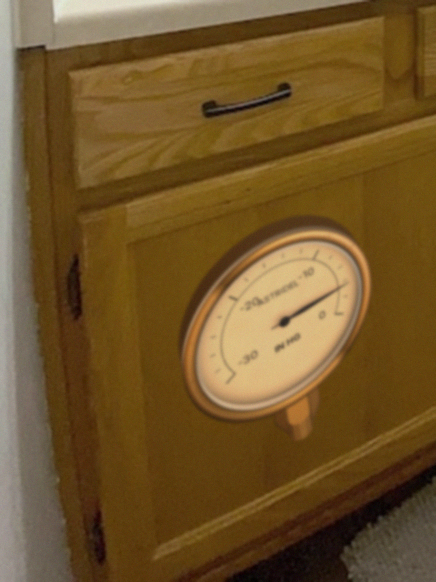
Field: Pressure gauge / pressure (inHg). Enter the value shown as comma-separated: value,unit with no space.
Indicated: -4,inHg
